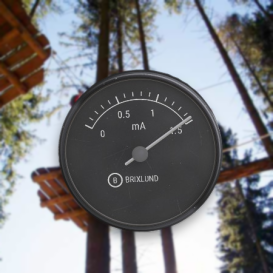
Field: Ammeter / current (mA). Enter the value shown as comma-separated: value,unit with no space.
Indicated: 1.45,mA
